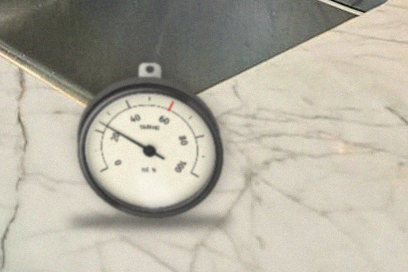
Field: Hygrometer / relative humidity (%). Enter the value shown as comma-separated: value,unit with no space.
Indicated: 25,%
